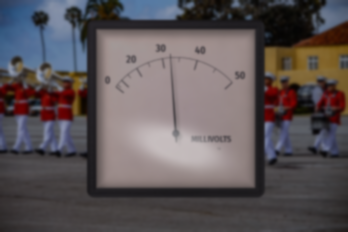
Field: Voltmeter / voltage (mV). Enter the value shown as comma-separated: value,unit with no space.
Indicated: 32.5,mV
